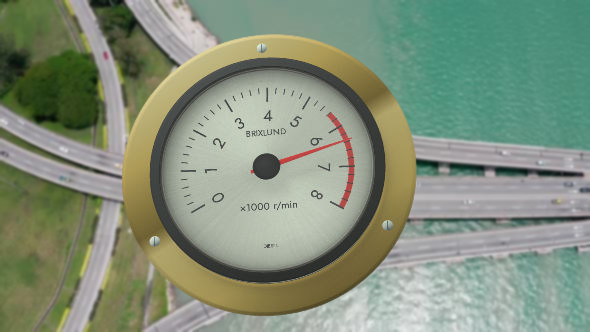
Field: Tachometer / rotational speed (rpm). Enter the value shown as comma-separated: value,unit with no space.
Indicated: 6400,rpm
